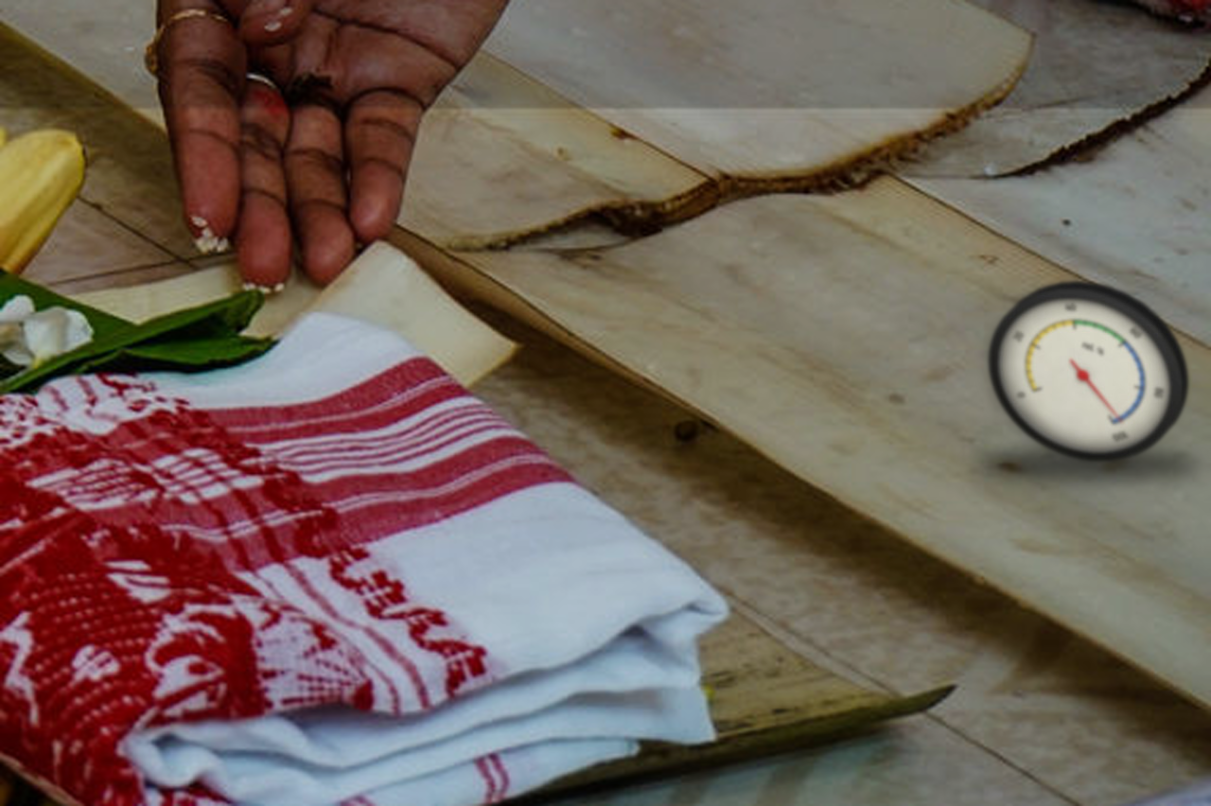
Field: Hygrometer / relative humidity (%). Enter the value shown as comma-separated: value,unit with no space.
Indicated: 96,%
